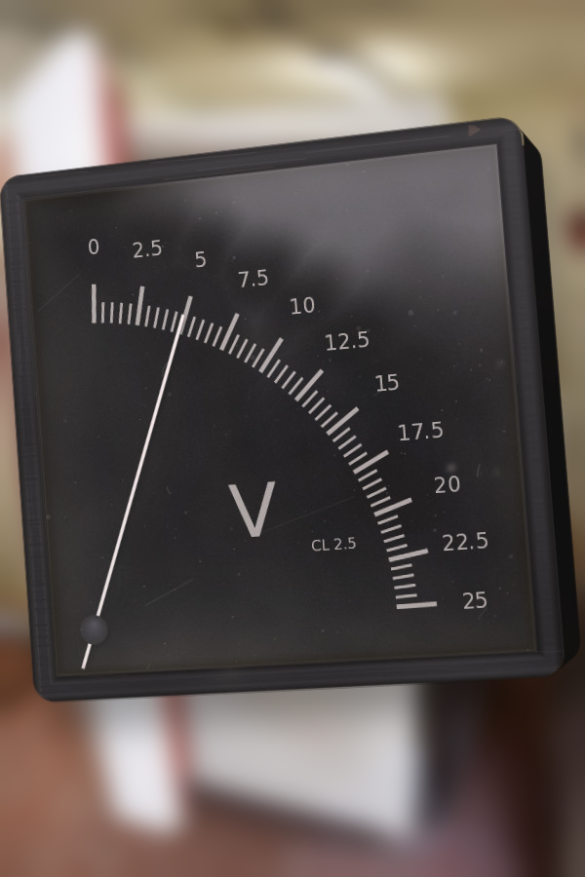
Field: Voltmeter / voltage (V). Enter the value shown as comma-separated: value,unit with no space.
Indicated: 5,V
